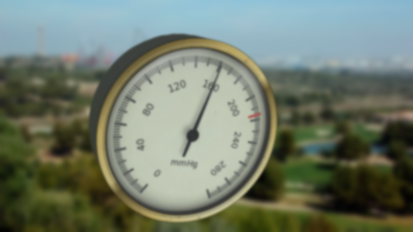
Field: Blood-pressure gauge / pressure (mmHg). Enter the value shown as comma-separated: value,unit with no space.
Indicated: 160,mmHg
